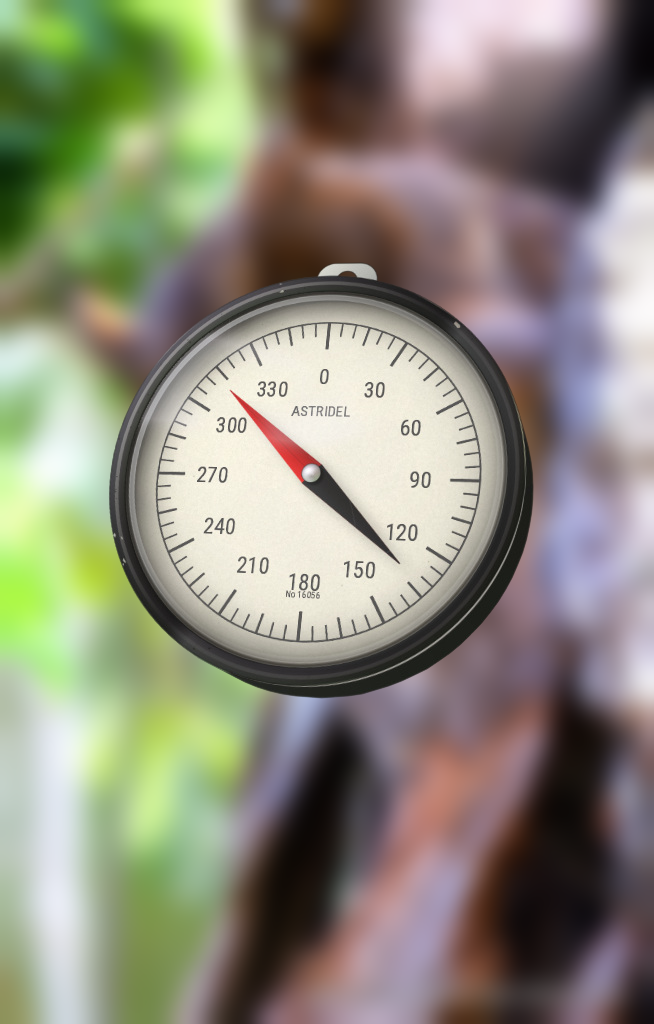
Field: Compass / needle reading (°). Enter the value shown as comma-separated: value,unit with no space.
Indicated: 312.5,°
